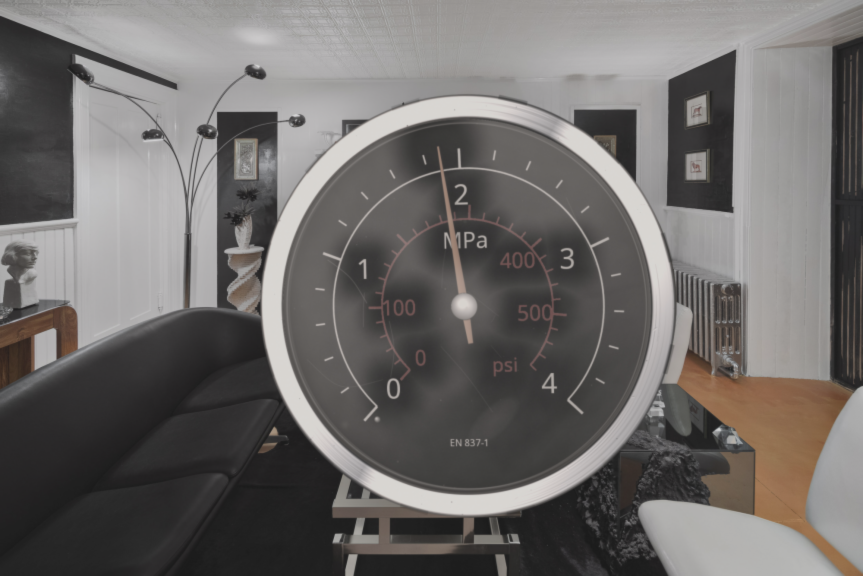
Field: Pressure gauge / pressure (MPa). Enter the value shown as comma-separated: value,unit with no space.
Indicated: 1.9,MPa
